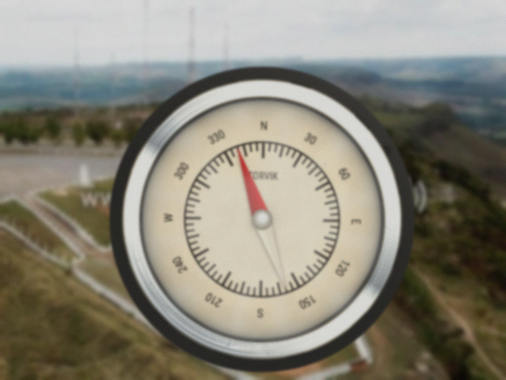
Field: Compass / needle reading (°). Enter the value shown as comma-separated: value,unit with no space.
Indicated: 340,°
